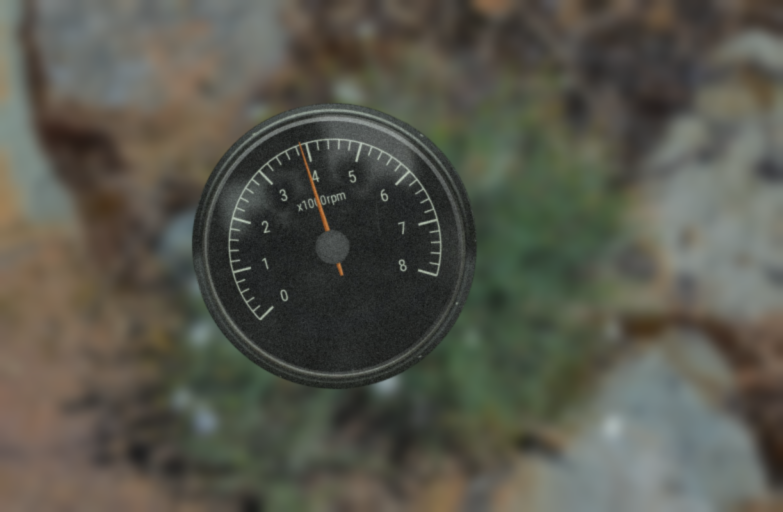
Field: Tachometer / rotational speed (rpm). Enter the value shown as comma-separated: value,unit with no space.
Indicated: 3900,rpm
